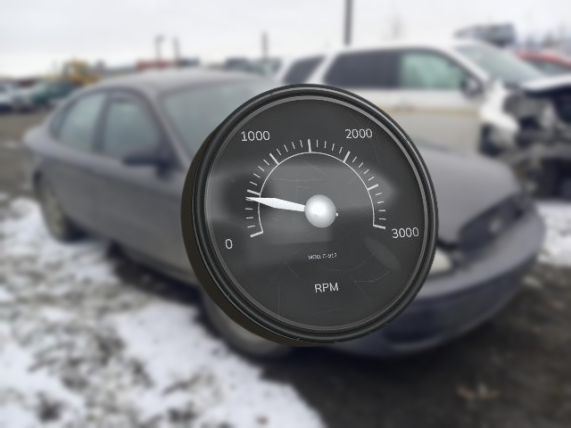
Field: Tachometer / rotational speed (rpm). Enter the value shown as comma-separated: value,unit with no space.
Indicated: 400,rpm
